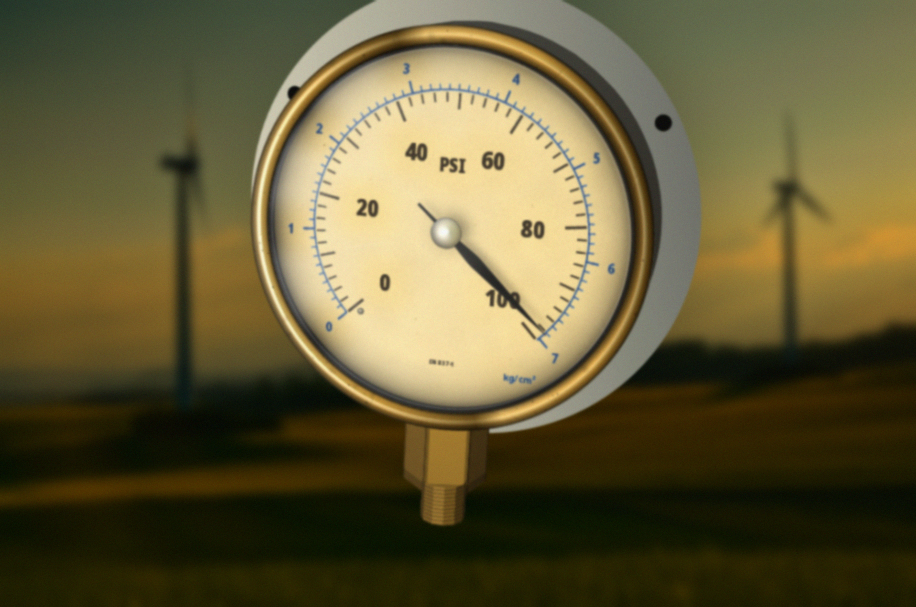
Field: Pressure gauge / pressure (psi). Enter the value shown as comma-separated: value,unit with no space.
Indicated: 98,psi
